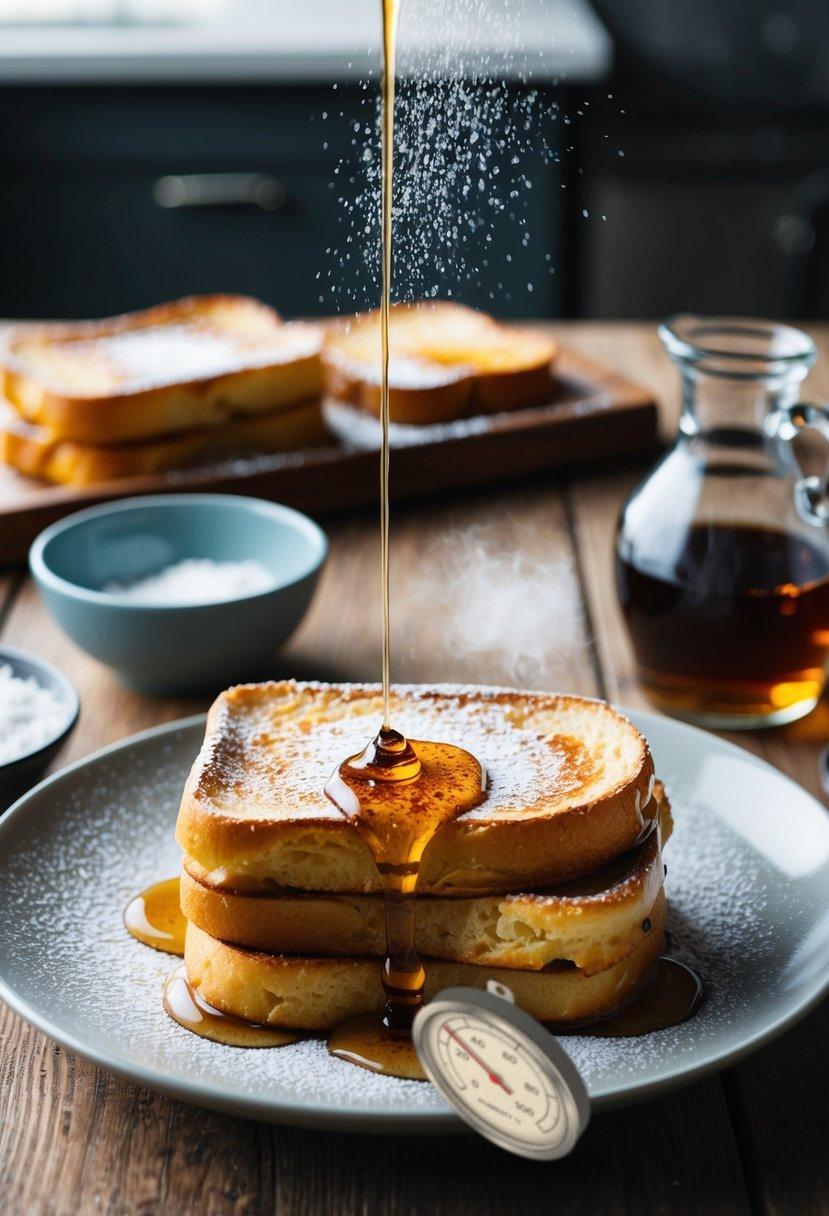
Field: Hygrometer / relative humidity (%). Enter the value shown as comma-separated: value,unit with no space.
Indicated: 30,%
